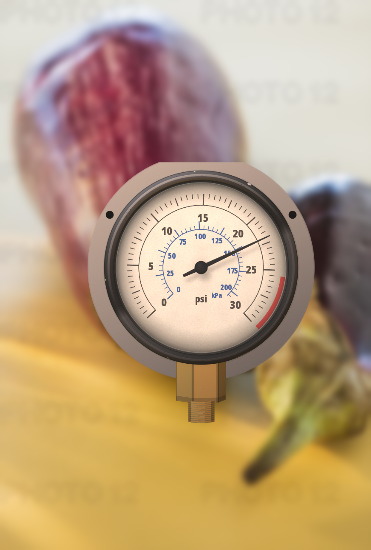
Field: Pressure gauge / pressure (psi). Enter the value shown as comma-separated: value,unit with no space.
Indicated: 22,psi
